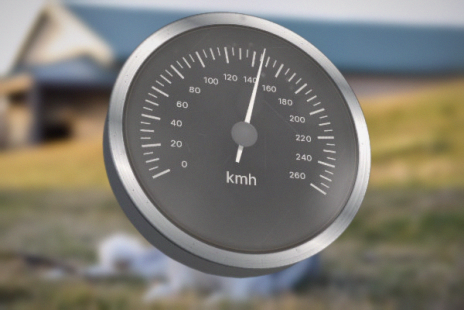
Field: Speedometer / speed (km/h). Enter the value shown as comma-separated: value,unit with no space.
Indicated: 145,km/h
